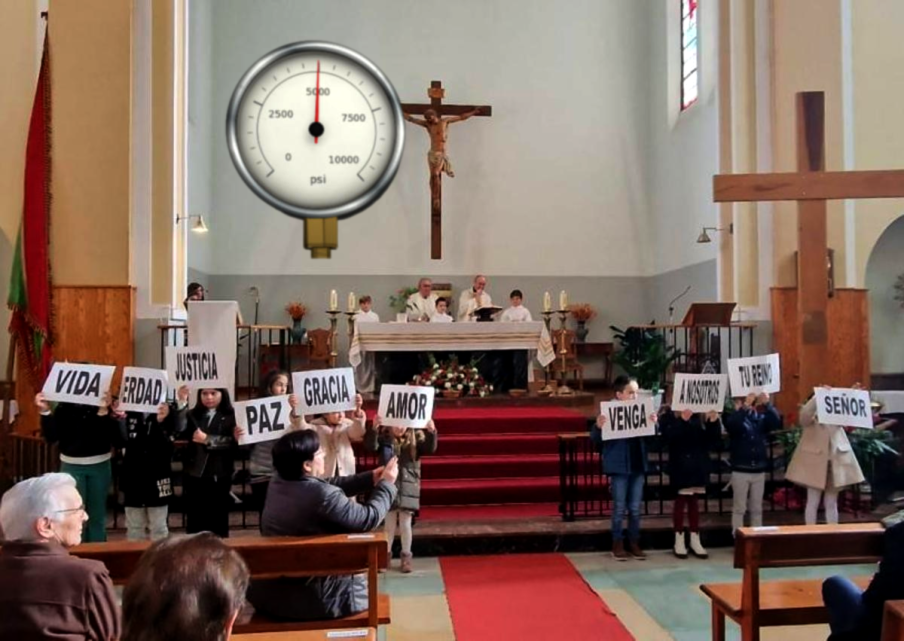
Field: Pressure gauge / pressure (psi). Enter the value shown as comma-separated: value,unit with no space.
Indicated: 5000,psi
